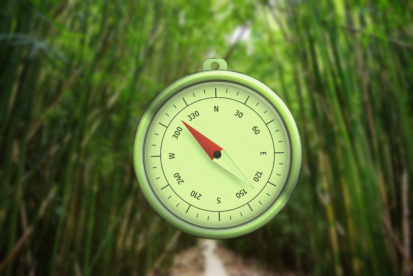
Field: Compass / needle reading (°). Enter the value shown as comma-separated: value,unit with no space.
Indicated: 315,°
